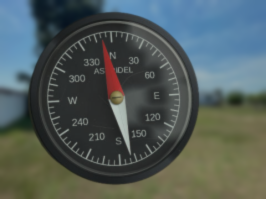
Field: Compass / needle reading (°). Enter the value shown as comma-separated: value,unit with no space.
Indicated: 350,°
